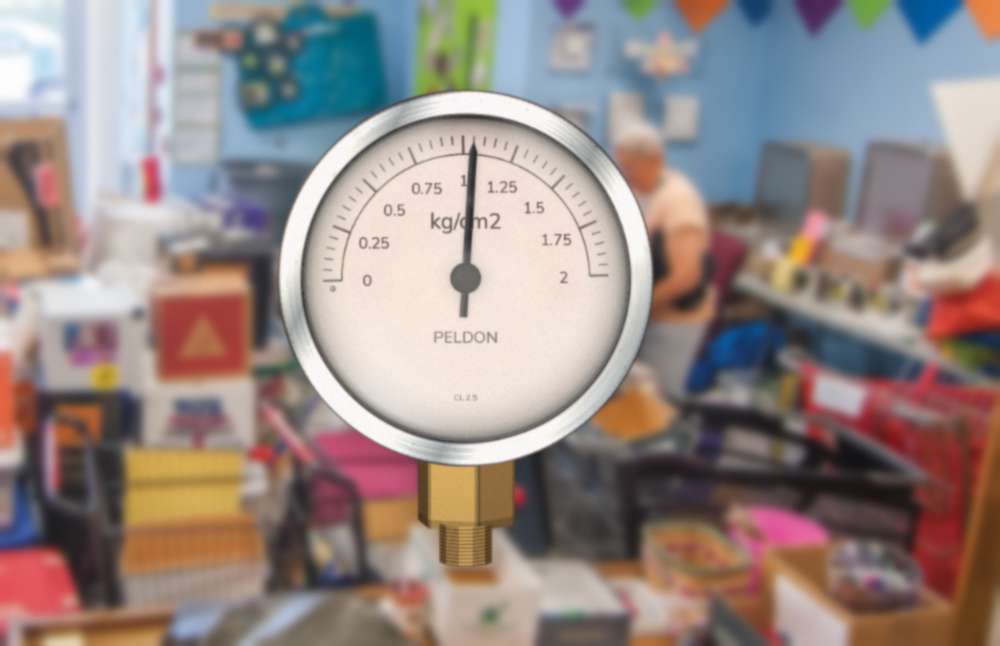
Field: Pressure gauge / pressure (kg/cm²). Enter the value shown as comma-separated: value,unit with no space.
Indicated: 1.05,kg/cm²
